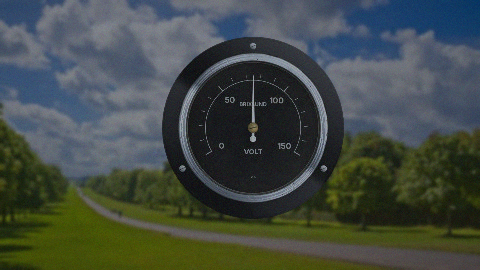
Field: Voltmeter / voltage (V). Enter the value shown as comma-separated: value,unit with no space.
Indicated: 75,V
